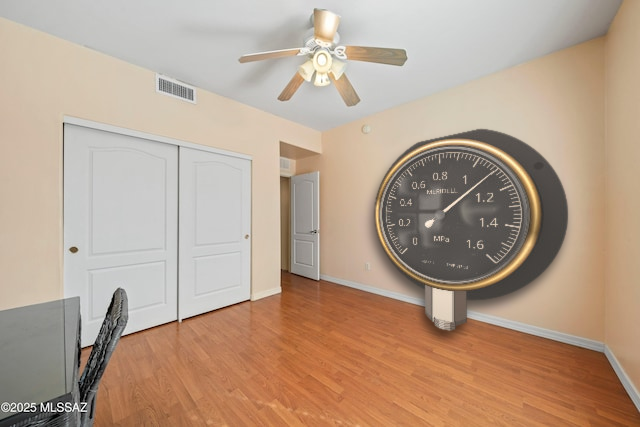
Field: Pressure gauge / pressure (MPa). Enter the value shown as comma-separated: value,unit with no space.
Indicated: 1.1,MPa
